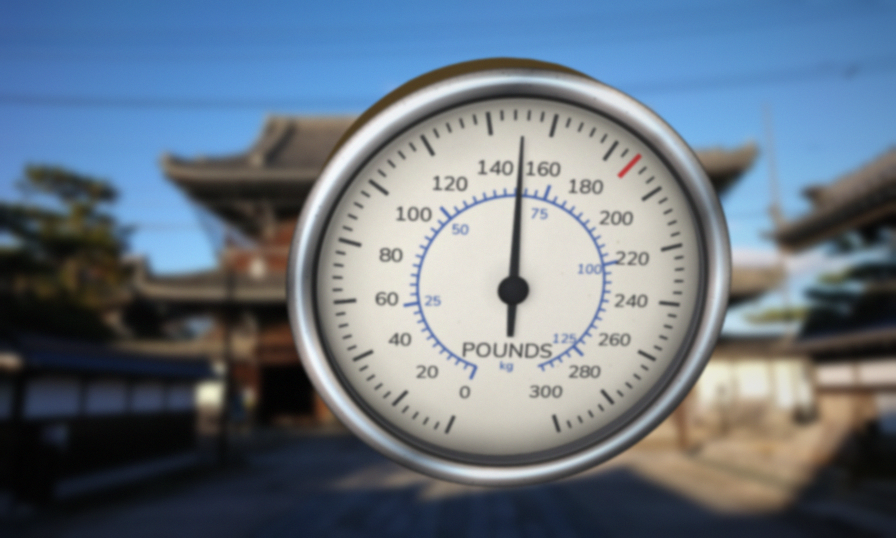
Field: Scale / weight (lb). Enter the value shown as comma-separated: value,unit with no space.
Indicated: 150,lb
